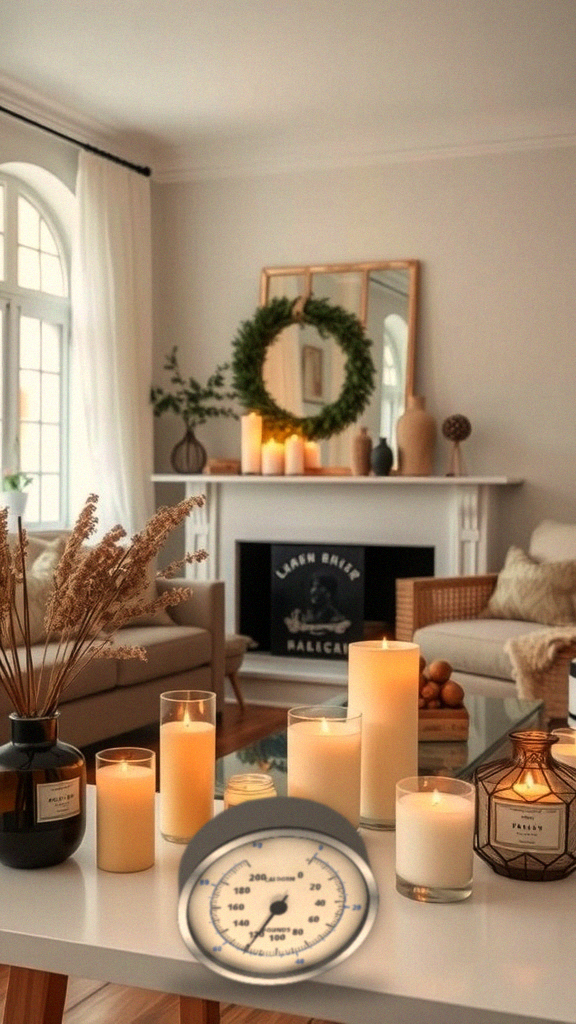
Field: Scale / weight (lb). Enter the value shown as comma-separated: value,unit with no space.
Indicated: 120,lb
